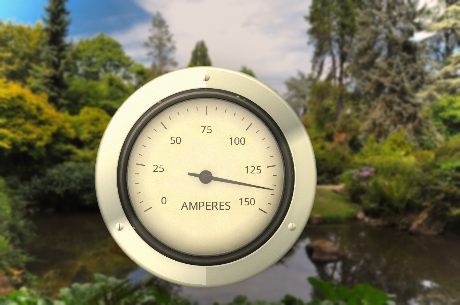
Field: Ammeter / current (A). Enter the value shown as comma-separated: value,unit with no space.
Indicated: 137.5,A
